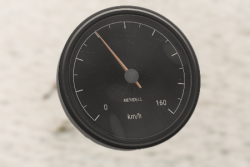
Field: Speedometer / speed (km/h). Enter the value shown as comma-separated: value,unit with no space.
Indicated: 60,km/h
